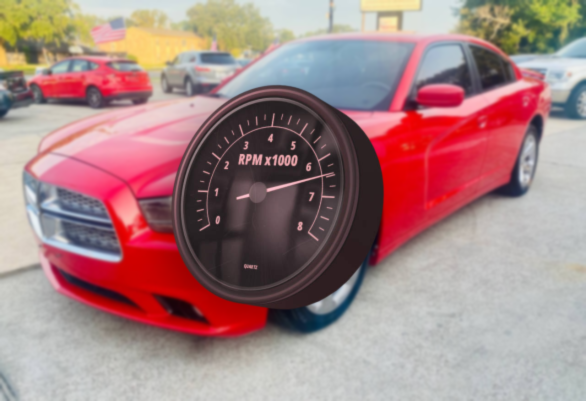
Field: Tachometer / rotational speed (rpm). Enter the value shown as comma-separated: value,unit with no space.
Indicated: 6500,rpm
